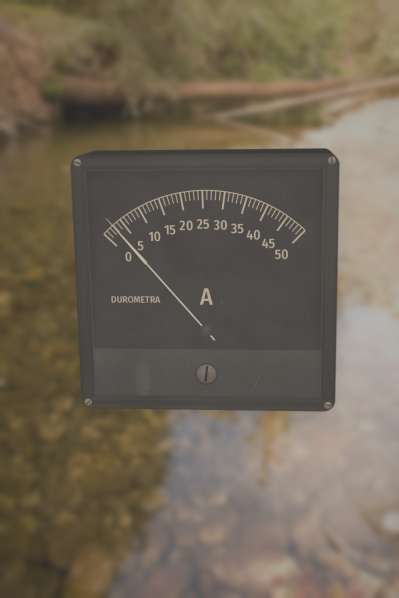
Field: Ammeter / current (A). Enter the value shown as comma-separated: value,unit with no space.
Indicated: 3,A
